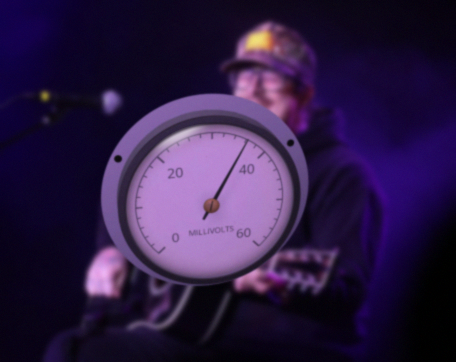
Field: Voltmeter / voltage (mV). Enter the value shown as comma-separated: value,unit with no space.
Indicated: 36,mV
